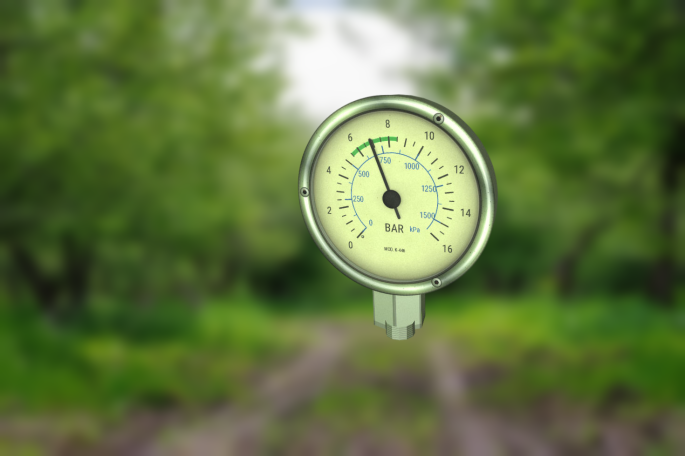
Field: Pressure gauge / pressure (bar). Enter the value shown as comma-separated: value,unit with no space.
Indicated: 7,bar
